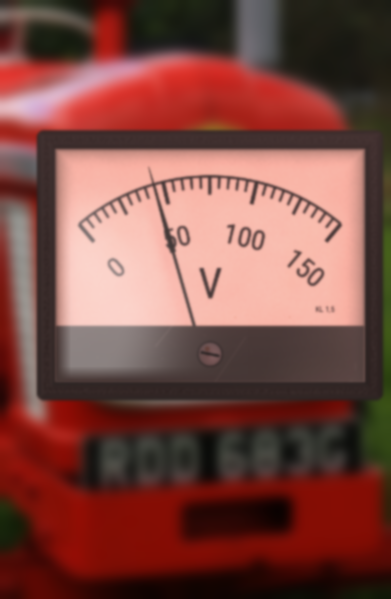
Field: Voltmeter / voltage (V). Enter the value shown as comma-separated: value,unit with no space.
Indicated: 45,V
